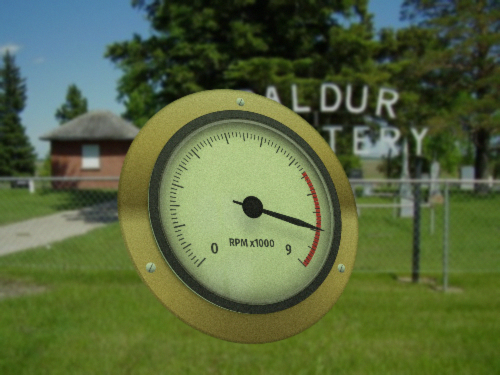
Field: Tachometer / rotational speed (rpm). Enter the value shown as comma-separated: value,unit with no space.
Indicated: 8000,rpm
